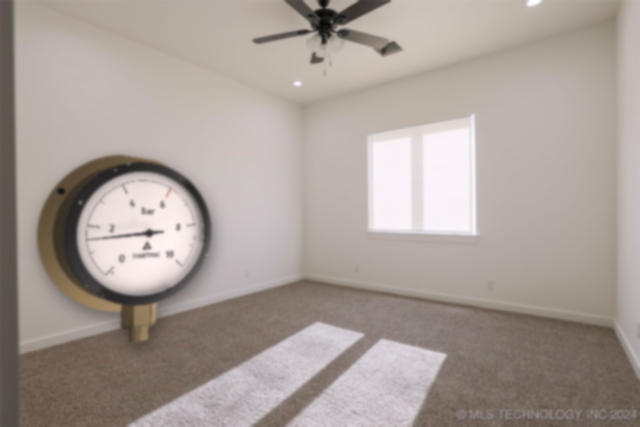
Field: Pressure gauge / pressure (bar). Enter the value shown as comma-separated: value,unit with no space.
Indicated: 1.5,bar
